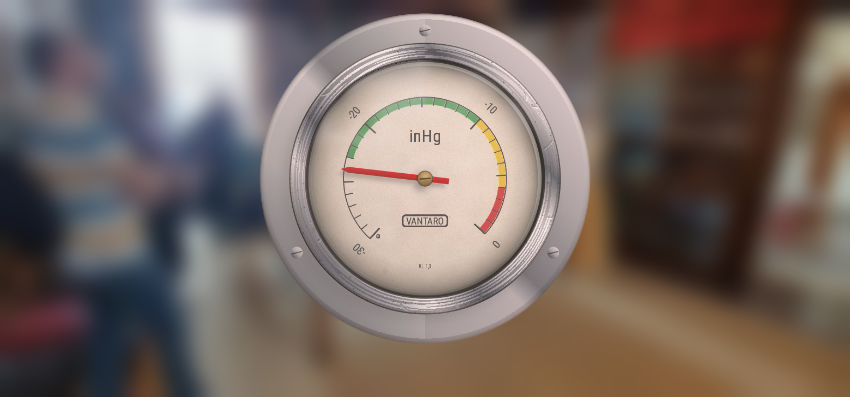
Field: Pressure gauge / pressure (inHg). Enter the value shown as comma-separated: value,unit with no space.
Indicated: -24,inHg
